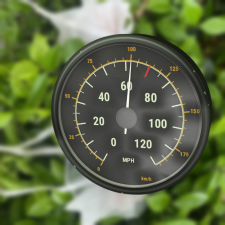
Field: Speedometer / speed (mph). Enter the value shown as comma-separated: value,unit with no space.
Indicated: 62.5,mph
